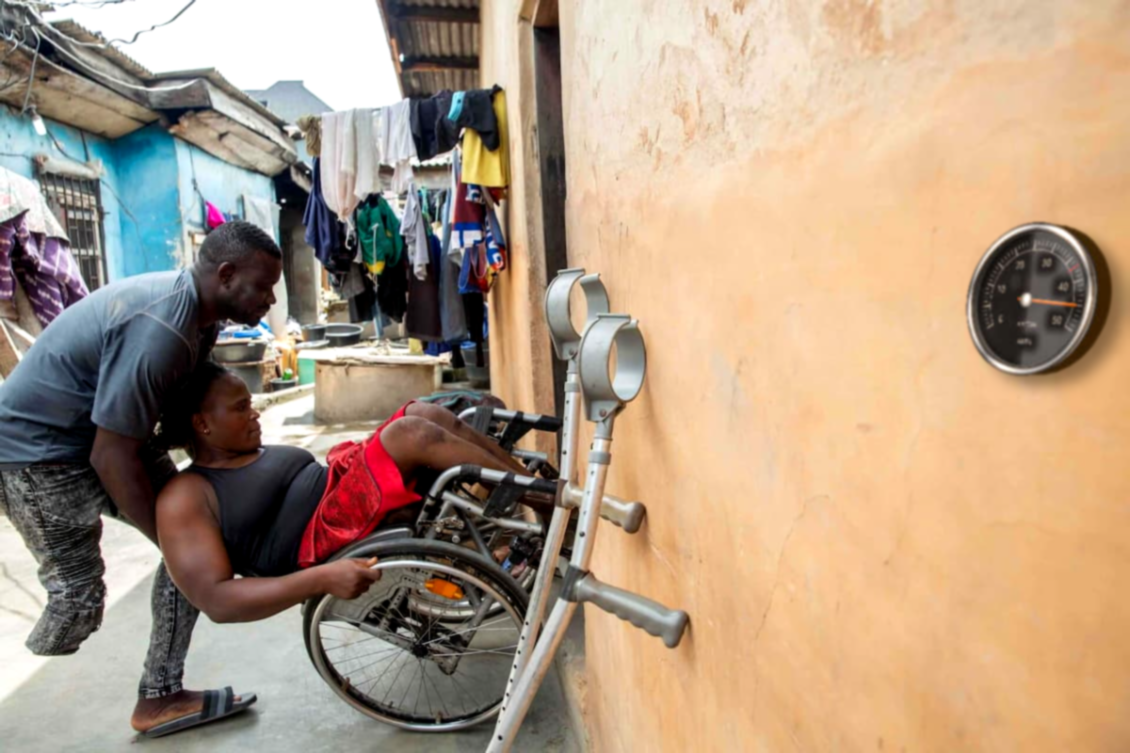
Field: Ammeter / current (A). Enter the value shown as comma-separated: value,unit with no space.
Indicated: 45,A
